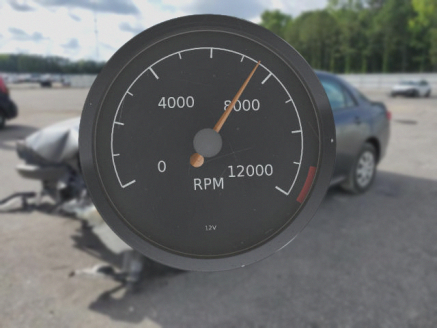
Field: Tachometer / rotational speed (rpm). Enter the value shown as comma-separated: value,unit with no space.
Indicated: 7500,rpm
